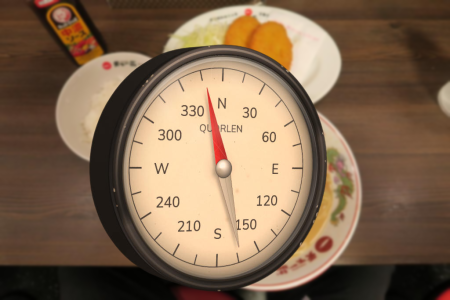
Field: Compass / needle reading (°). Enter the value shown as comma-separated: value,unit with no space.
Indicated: 345,°
